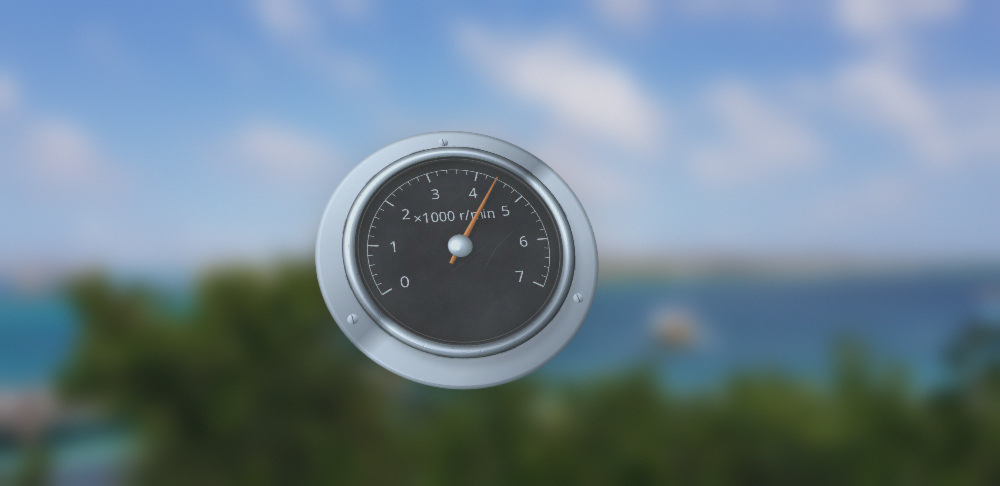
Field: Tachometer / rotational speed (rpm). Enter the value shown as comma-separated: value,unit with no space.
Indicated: 4400,rpm
